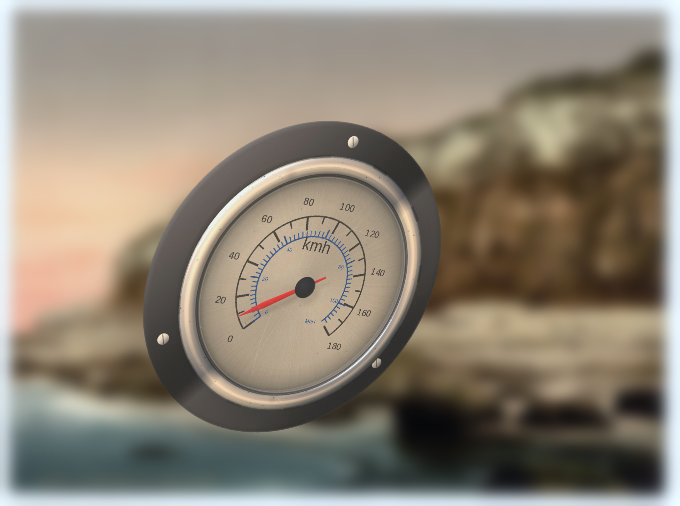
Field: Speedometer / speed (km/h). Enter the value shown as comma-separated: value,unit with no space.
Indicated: 10,km/h
